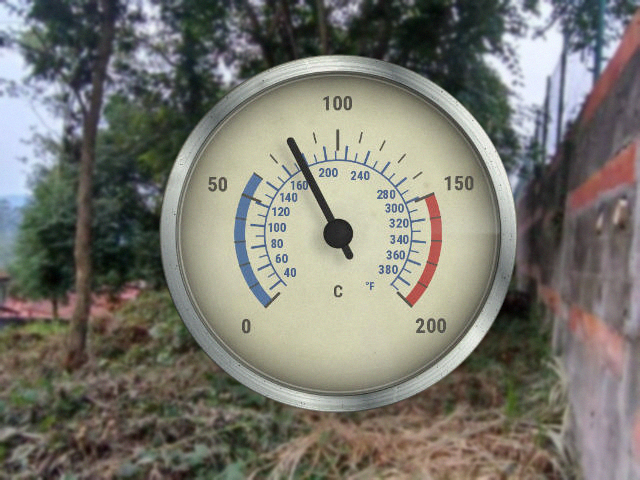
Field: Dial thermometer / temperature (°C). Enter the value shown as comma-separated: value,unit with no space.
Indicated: 80,°C
